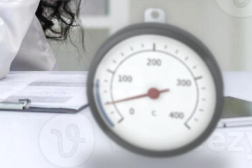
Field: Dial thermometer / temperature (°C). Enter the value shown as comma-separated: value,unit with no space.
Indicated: 40,°C
